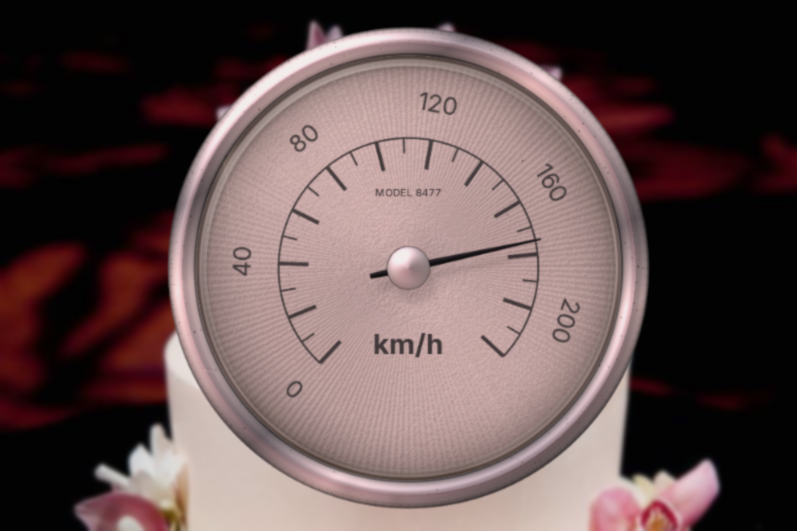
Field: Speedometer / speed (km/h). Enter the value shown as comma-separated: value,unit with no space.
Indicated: 175,km/h
